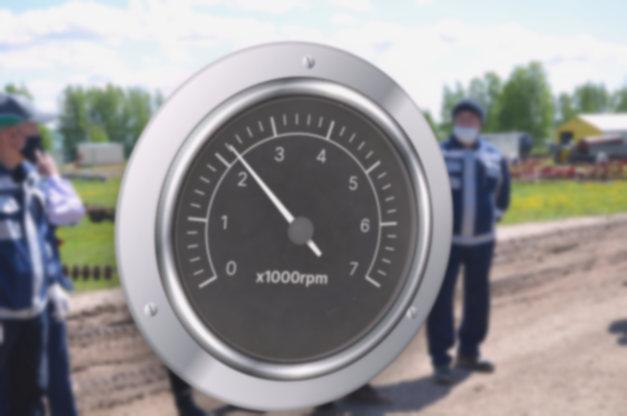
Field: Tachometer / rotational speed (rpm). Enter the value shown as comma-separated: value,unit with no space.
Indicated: 2200,rpm
